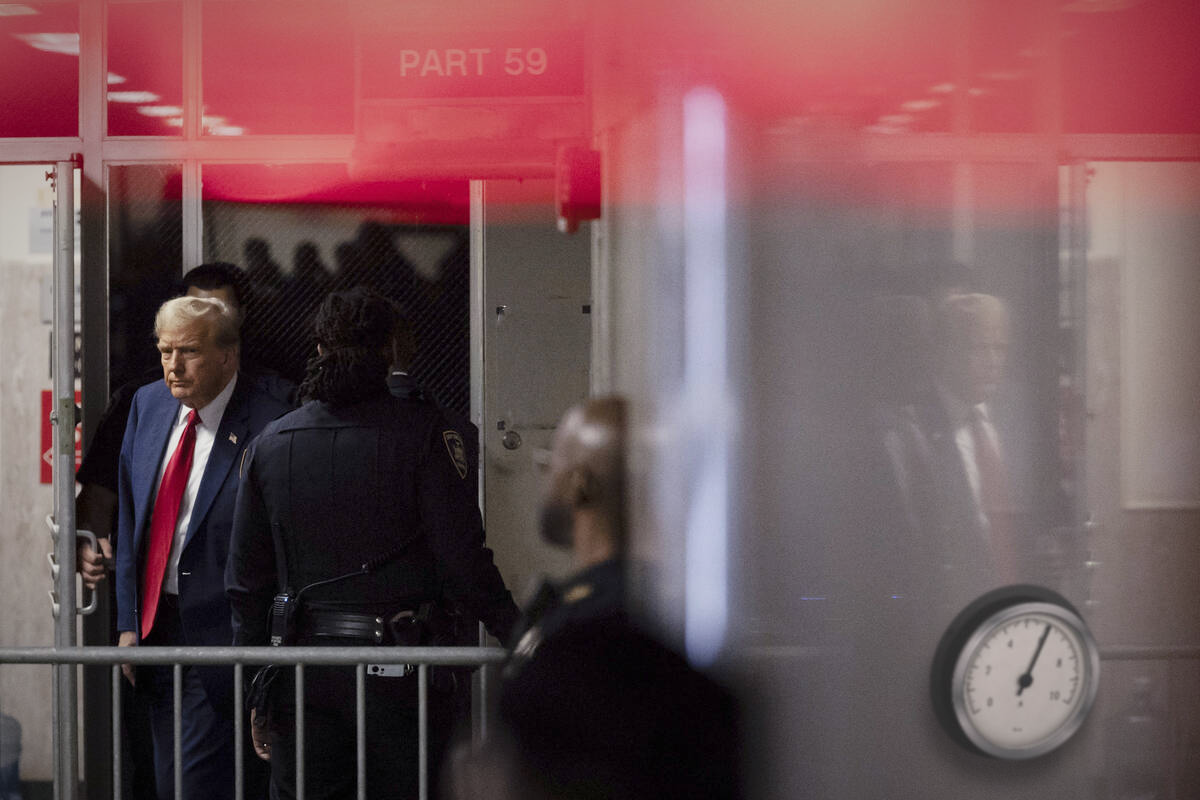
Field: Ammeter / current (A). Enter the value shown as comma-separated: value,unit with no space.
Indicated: 6,A
